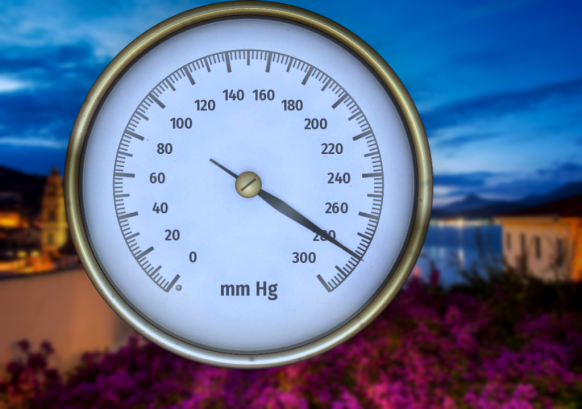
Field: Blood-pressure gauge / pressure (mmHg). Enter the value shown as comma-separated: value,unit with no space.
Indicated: 280,mmHg
